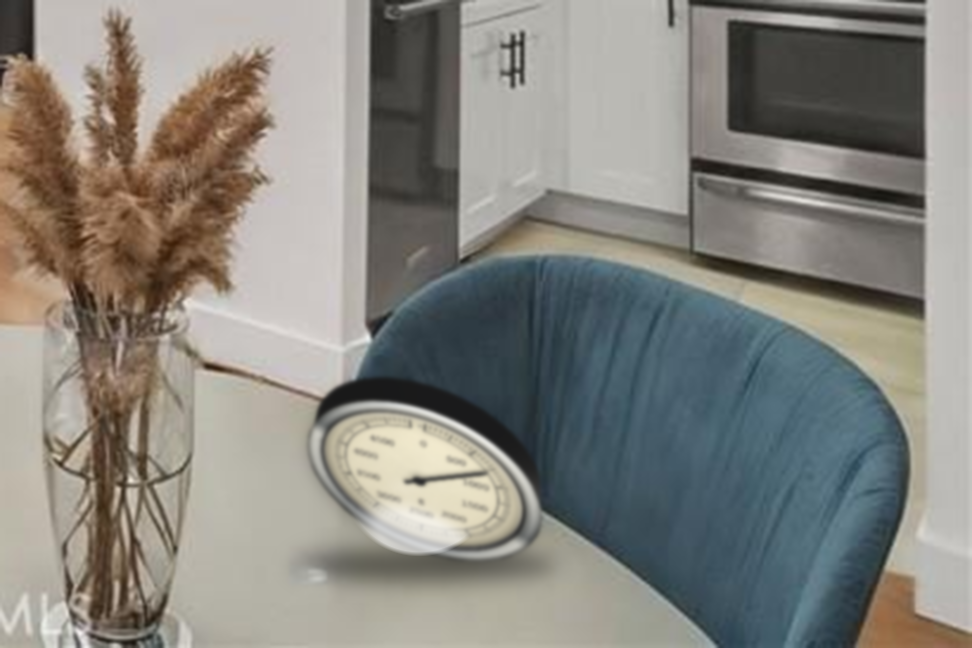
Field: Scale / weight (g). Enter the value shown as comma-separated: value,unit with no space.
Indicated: 750,g
